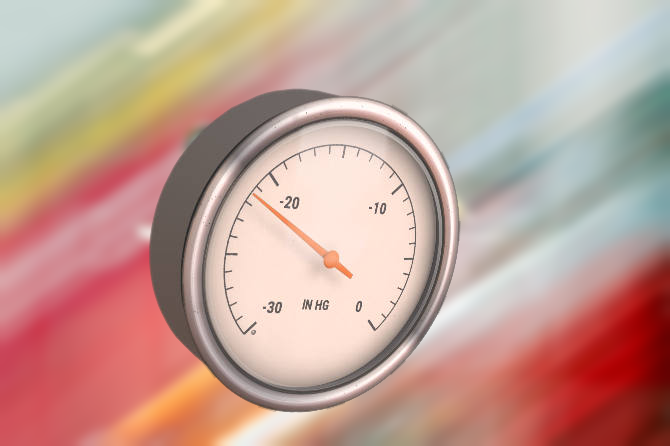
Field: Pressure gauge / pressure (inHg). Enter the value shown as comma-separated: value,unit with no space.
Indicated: -21.5,inHg
